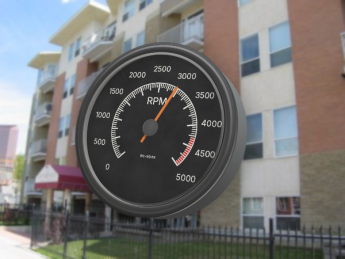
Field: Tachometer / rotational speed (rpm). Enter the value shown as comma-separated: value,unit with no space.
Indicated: 3000,rpm
